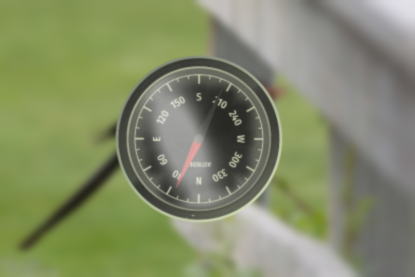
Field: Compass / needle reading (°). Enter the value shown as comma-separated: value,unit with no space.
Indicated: 25,°
